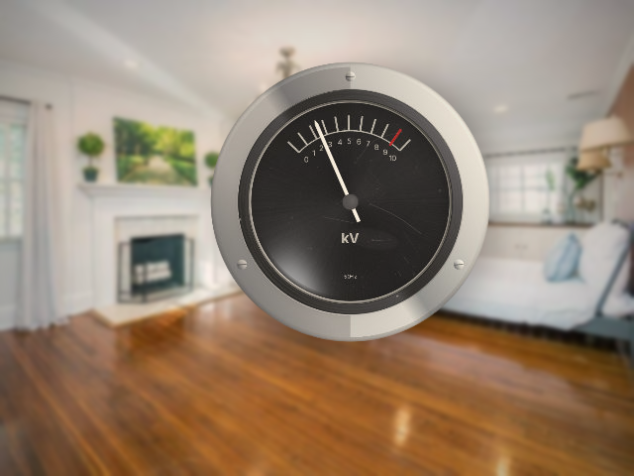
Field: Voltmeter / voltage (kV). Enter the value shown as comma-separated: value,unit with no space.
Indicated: 2.5,kV
